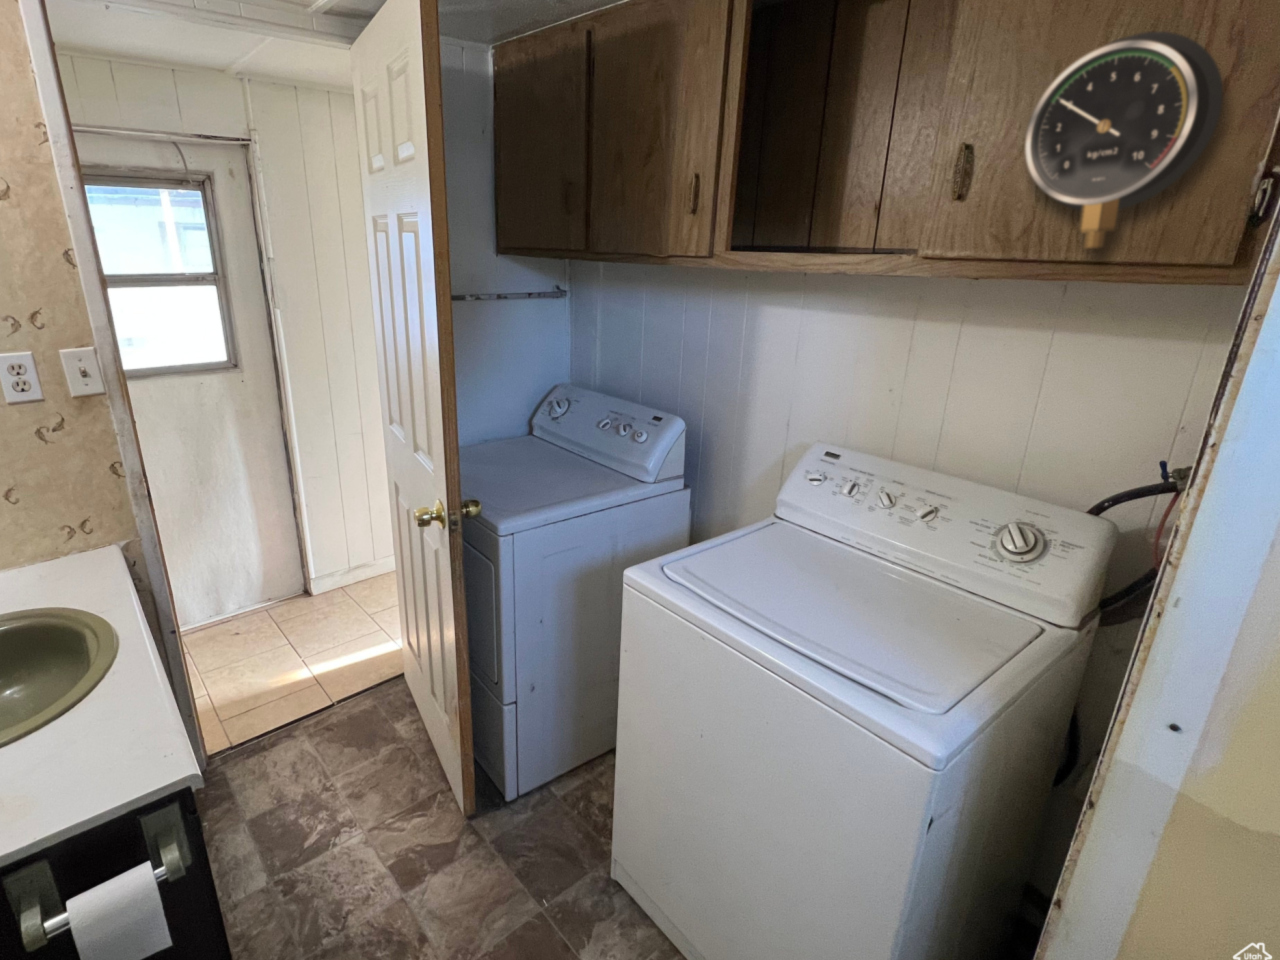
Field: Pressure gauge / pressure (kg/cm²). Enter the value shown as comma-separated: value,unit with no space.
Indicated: 3,kg/cm²
